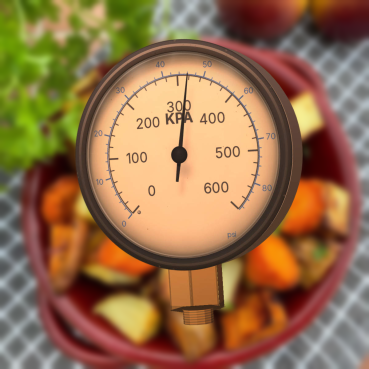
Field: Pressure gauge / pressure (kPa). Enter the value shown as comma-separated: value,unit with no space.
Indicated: 320,kPa
